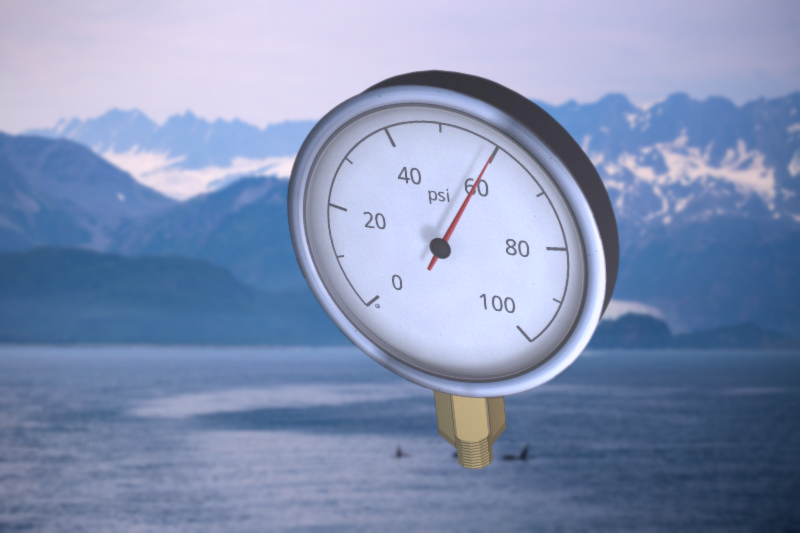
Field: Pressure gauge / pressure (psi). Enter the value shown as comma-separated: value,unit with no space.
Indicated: 60,psi
